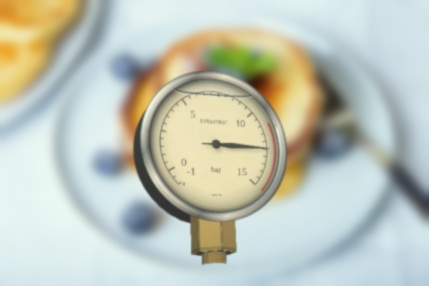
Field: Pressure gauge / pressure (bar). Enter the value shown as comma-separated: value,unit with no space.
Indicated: 12.5,bar
